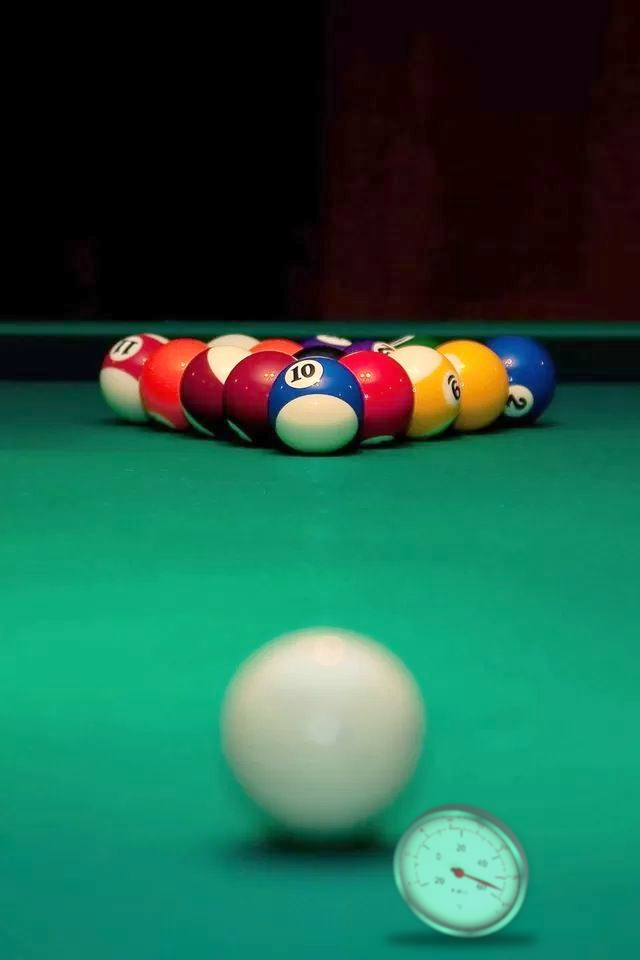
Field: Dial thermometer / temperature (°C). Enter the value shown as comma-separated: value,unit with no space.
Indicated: 55,°C
